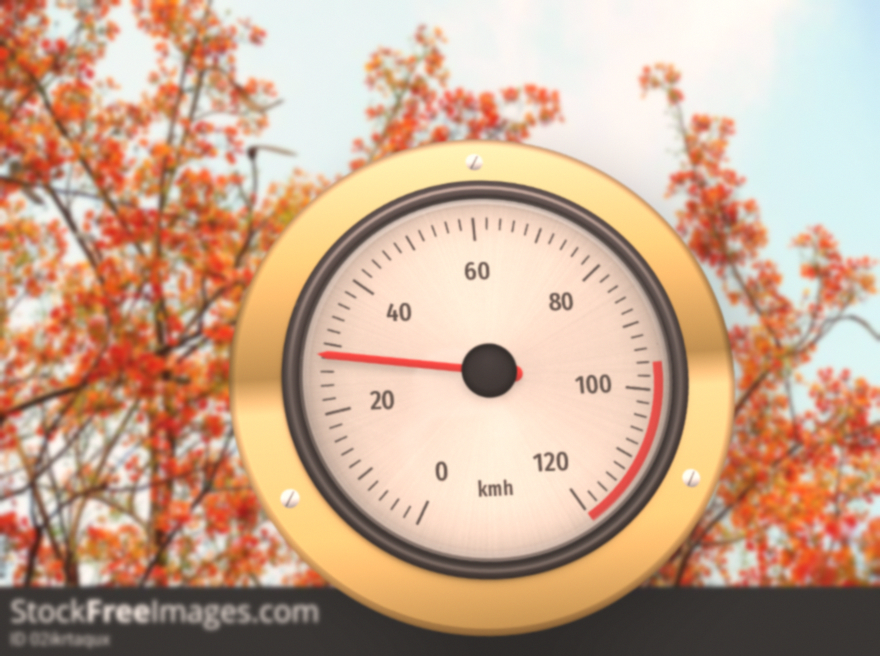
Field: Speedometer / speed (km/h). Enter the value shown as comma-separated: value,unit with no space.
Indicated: 28,km/h
